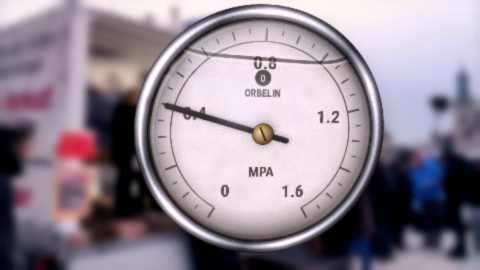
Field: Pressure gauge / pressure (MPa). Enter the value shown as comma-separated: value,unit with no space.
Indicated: 0.4,MPa
